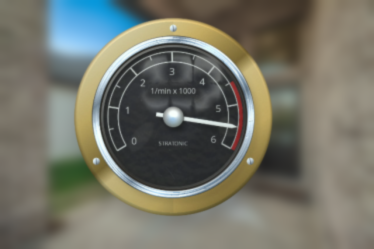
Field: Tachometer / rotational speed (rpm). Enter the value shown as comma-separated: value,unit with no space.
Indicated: 5500,rpm
